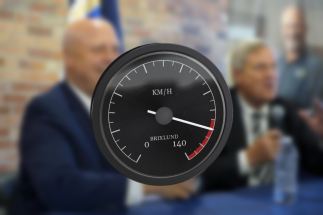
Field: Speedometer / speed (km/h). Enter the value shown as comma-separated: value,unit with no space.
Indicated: 120,km/h
